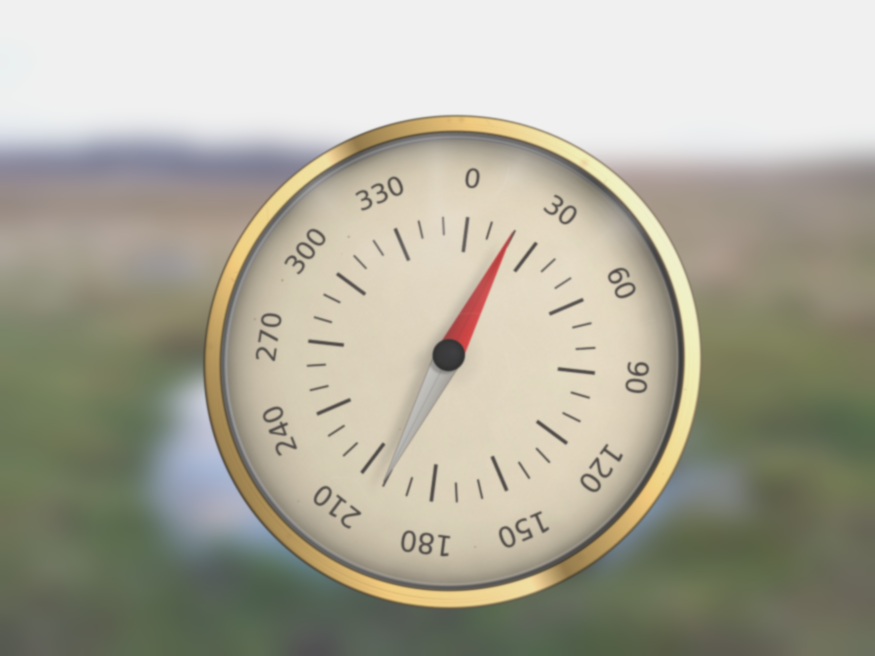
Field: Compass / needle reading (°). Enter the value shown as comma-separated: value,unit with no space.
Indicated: 20,°
